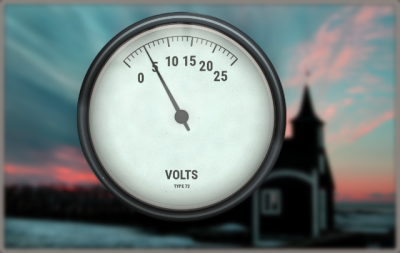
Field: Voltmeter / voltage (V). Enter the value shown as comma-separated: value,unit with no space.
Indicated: 5,V
